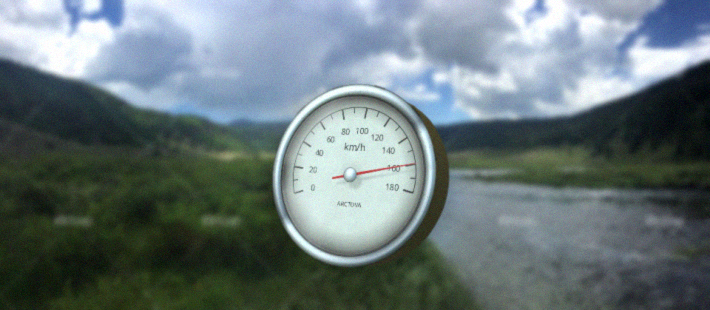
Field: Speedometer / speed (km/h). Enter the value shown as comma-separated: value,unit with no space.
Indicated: 160,km/h
